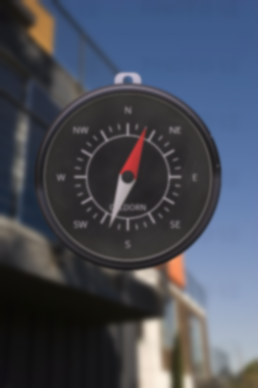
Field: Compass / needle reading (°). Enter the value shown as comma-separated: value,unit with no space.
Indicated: 20,°
